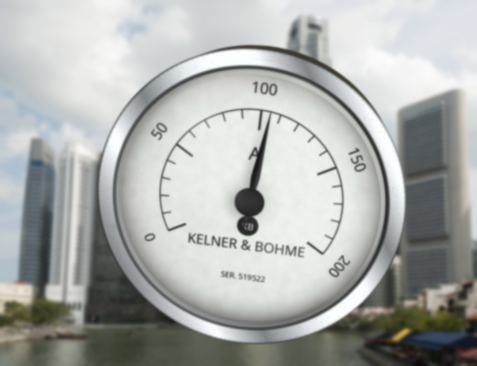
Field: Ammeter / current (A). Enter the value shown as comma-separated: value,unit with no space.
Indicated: 105,A
